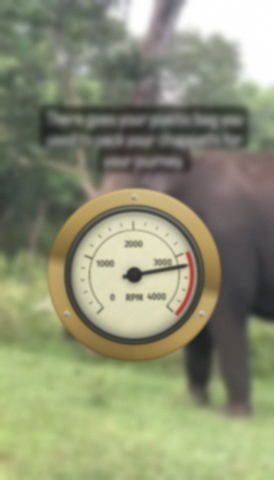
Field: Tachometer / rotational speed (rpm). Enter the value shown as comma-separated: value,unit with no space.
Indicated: 3200,rpm
